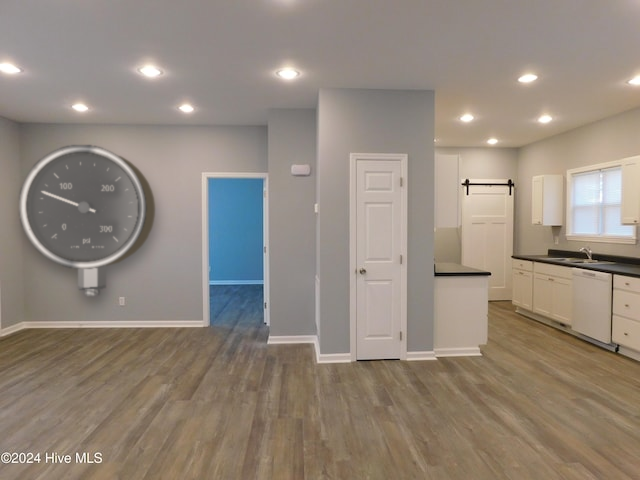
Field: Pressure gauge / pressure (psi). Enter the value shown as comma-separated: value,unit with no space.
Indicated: 70,psi
